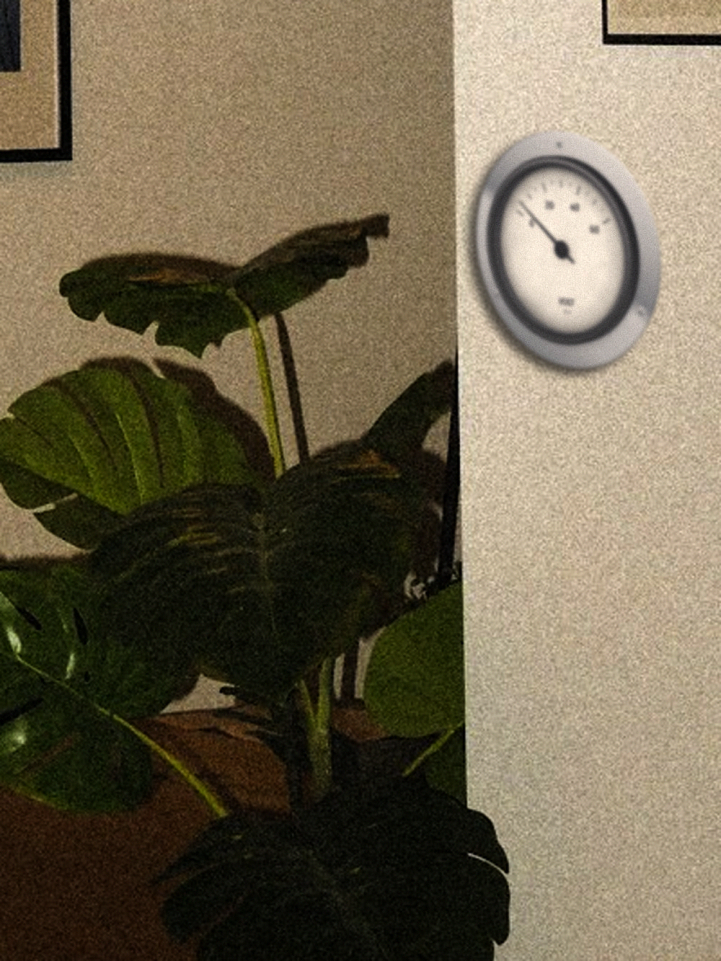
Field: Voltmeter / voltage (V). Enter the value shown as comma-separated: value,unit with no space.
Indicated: 5,V
